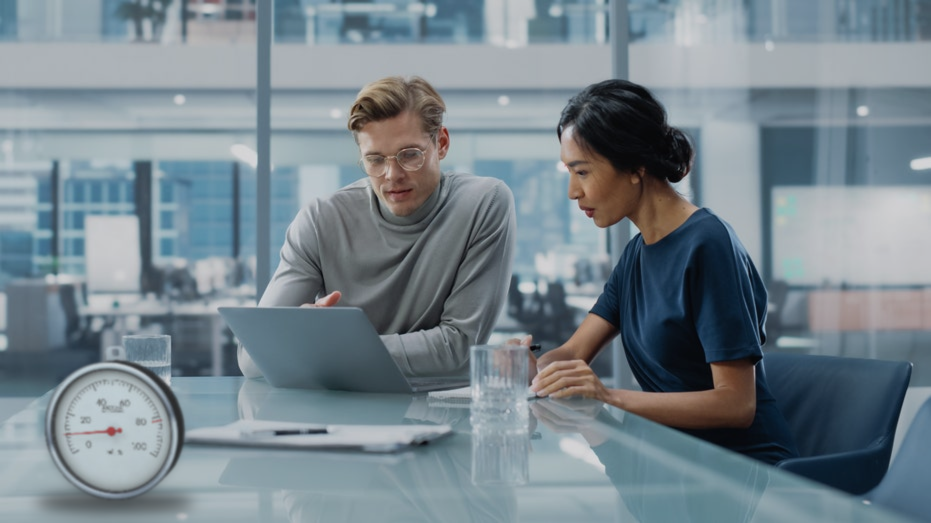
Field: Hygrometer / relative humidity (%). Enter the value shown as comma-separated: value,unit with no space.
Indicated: 10,%
